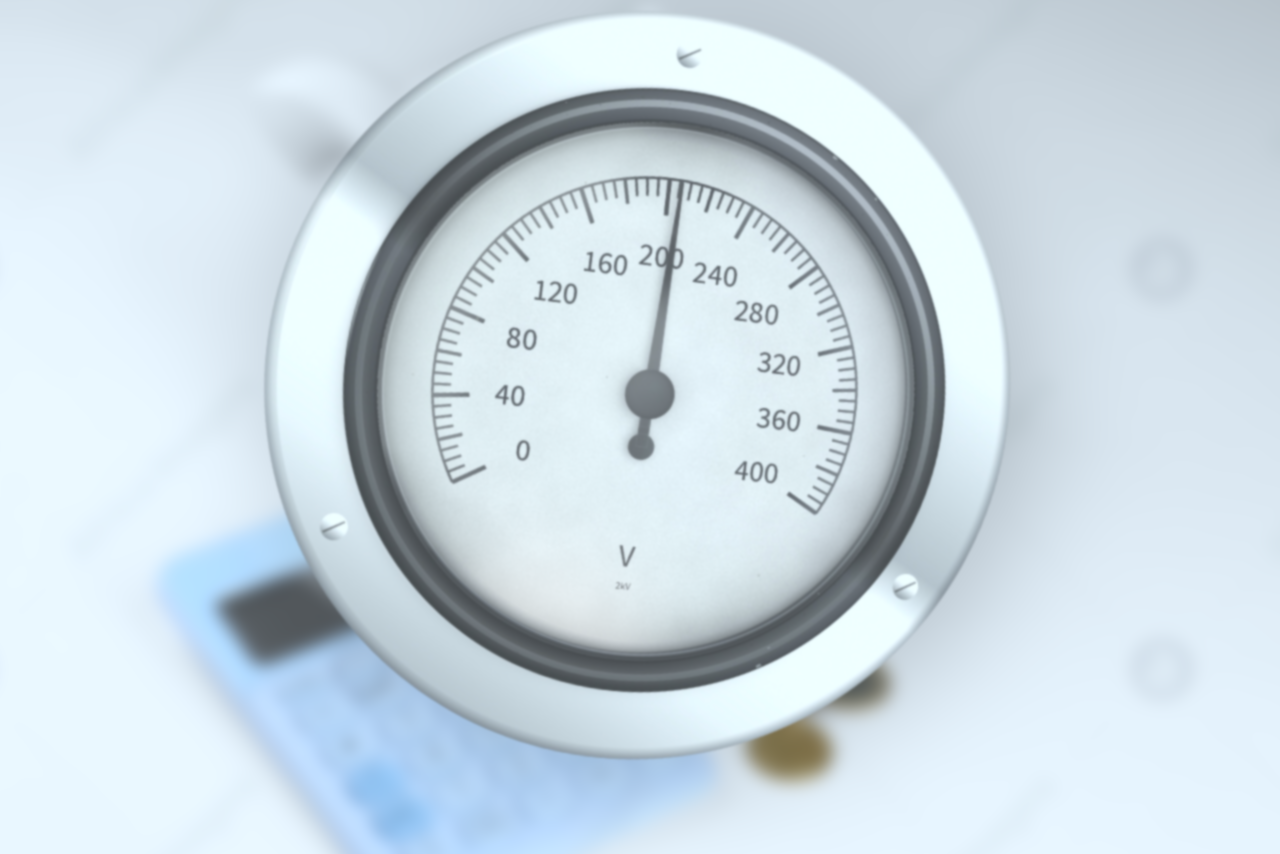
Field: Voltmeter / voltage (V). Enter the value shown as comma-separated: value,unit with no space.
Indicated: 205,V
